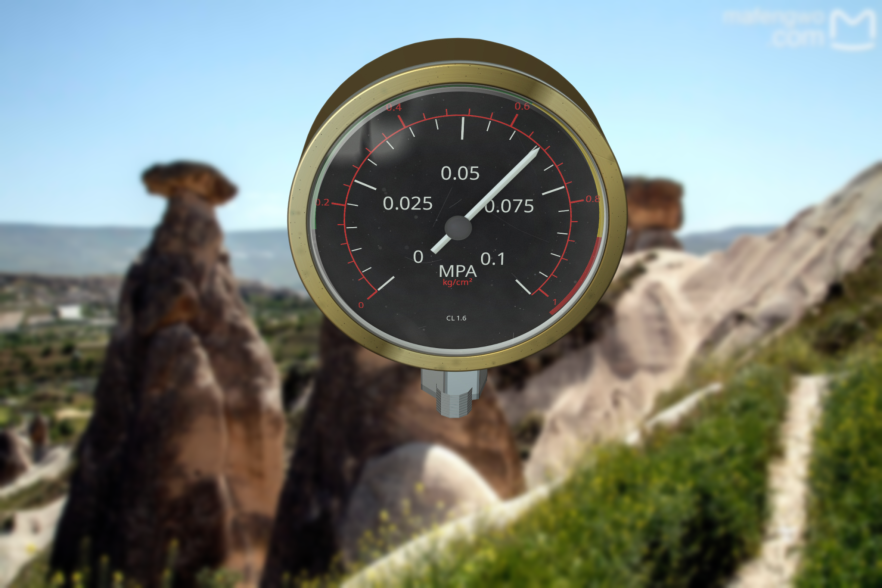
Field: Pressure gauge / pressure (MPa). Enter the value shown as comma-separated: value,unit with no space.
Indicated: 0.065,MPa
